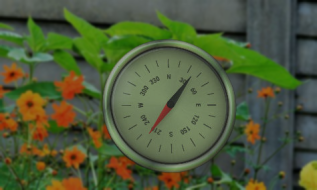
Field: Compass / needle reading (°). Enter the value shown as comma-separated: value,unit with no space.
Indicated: 217.5,°
